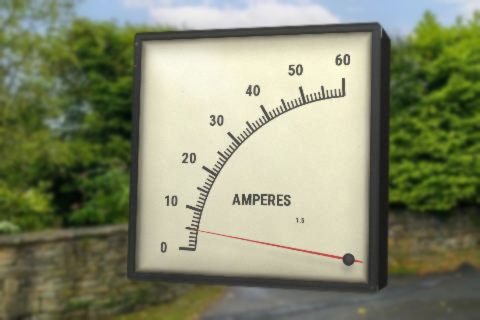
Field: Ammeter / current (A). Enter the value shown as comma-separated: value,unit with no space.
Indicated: 5,A
